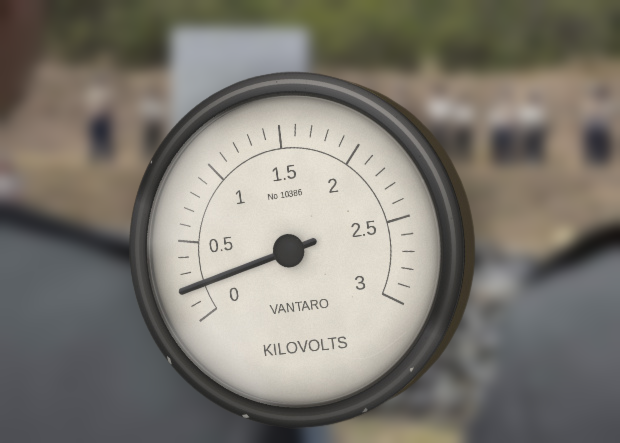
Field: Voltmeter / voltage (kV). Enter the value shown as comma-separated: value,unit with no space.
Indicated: 0.2,kV
